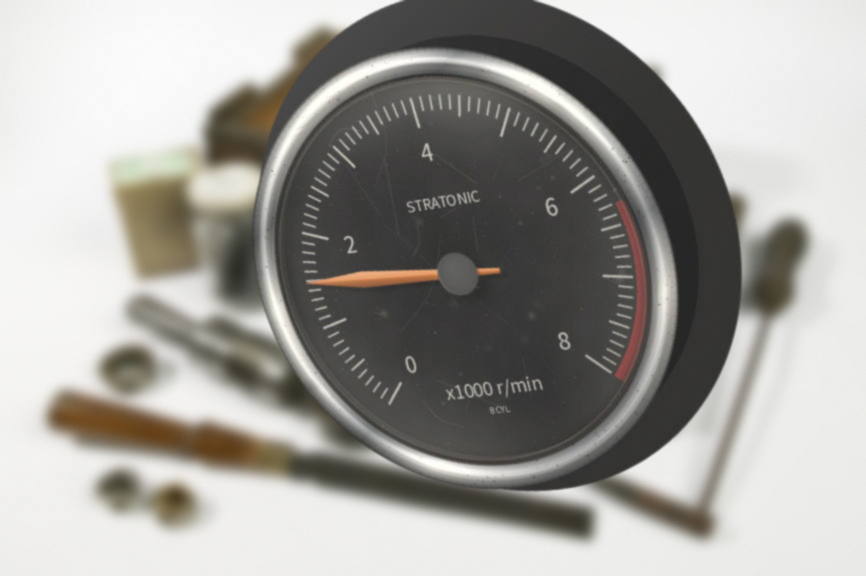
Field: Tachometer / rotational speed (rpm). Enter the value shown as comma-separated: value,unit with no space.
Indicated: 1500,rpm
